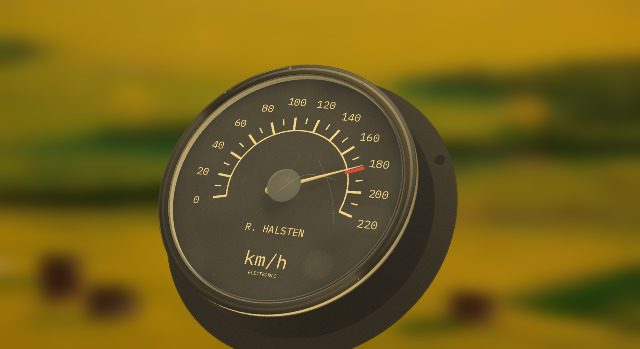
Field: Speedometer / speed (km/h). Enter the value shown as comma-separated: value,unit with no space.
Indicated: 180,km/h
